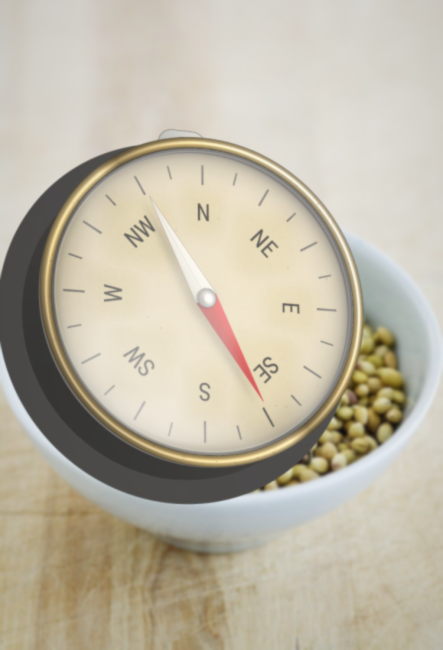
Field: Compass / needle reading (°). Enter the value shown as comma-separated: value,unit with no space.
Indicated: 150,°
